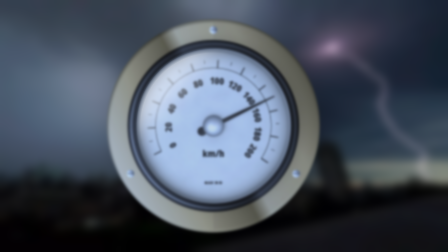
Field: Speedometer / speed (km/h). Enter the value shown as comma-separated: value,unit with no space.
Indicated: 150,km/h
